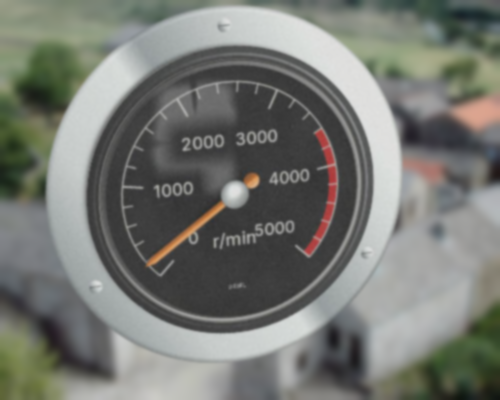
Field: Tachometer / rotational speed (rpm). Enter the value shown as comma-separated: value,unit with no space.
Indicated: 200,rpm
